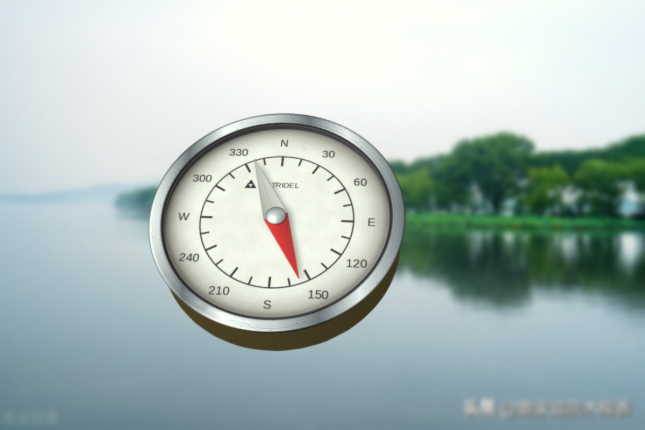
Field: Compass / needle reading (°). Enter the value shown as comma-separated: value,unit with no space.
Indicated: 157.5,°
